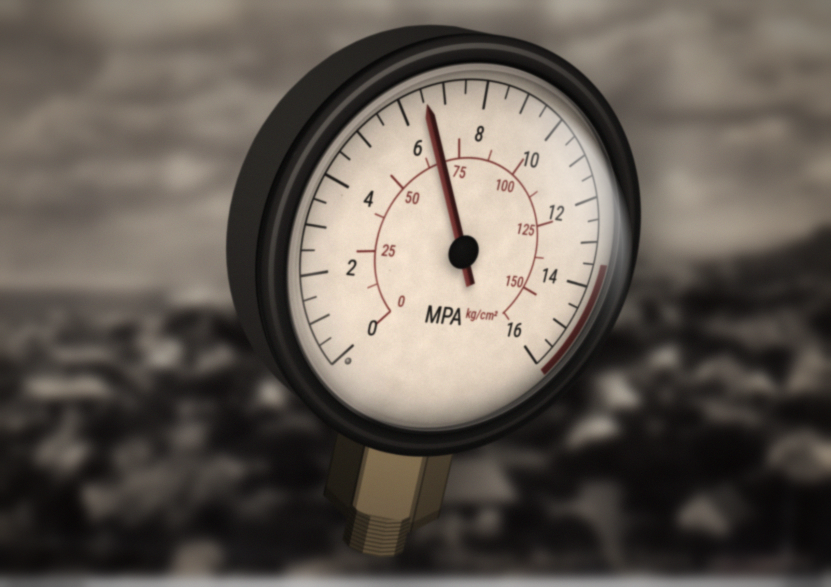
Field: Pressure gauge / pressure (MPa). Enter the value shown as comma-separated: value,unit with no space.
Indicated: 6.5,MPa
